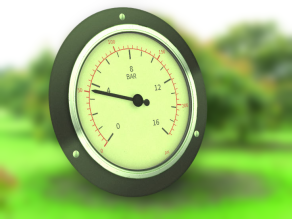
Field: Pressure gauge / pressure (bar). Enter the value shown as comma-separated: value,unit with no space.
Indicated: 3.5,bar
